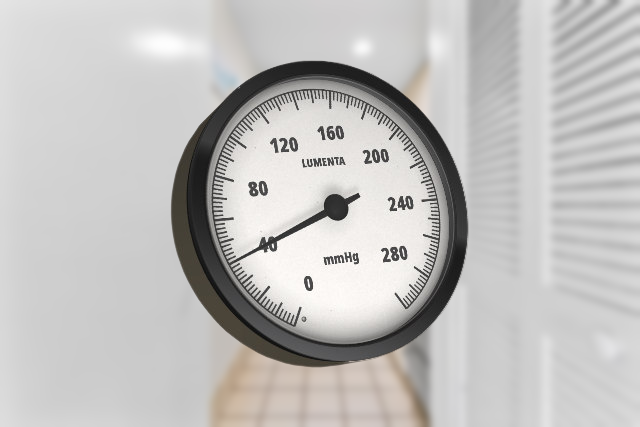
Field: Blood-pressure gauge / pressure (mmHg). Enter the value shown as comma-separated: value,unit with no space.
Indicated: 40,mmHg
